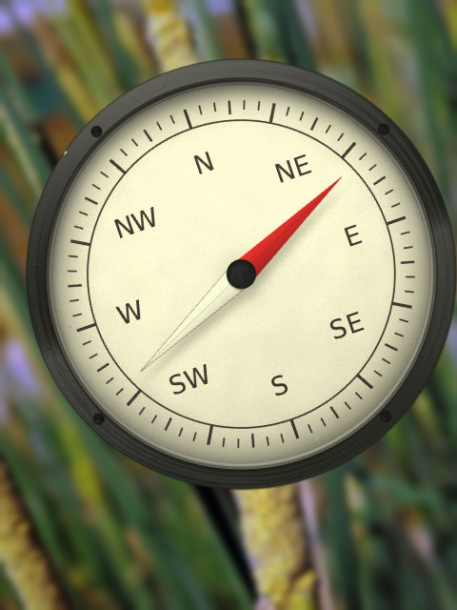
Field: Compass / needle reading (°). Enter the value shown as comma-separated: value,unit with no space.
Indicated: 65,°
